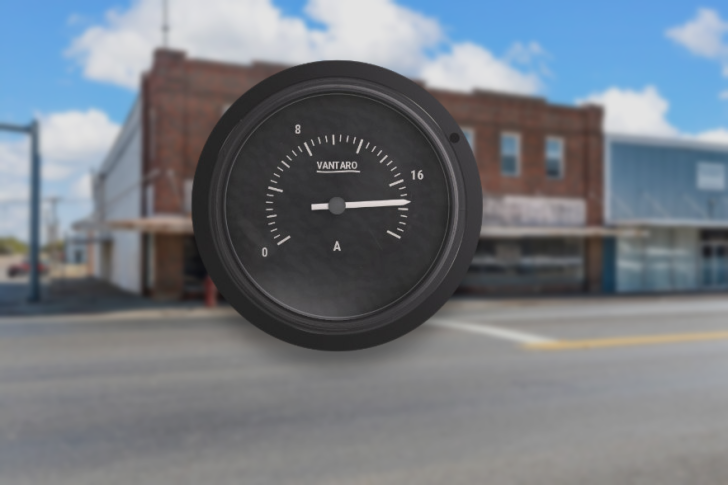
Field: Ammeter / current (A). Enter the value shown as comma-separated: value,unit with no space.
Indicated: 17.5,A
